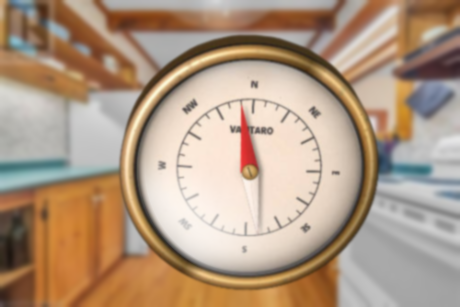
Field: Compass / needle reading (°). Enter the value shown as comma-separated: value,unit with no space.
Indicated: 350,°
